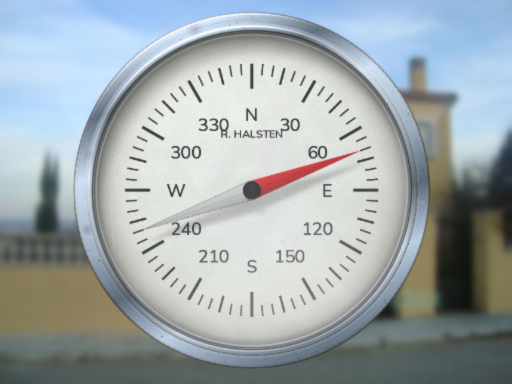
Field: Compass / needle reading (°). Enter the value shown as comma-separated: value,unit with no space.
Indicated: 70,°
